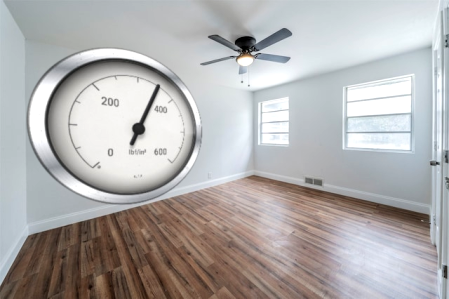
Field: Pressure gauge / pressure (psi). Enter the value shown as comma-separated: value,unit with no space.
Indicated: 350,psi
